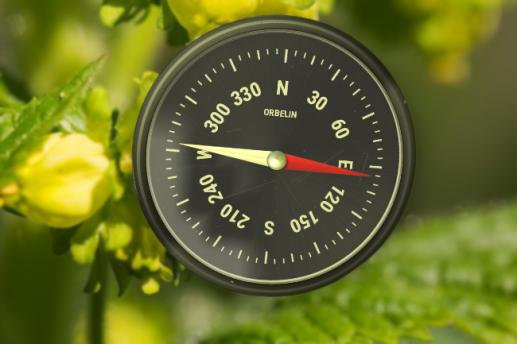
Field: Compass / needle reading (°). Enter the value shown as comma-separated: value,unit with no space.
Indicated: 95,°
